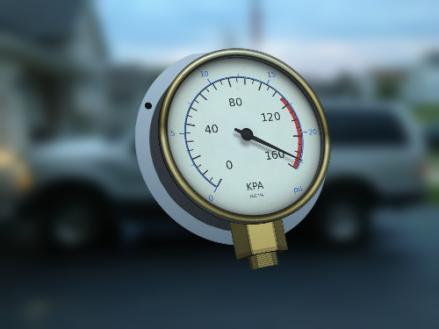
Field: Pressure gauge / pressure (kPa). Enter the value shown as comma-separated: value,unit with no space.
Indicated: 155,kPa
